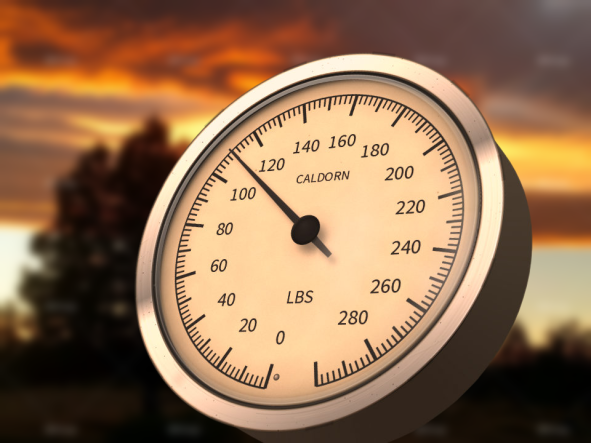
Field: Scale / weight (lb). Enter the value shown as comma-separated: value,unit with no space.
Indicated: 110,lb
